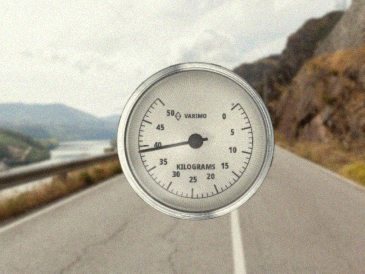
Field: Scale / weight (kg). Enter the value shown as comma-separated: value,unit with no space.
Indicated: 39,kg
